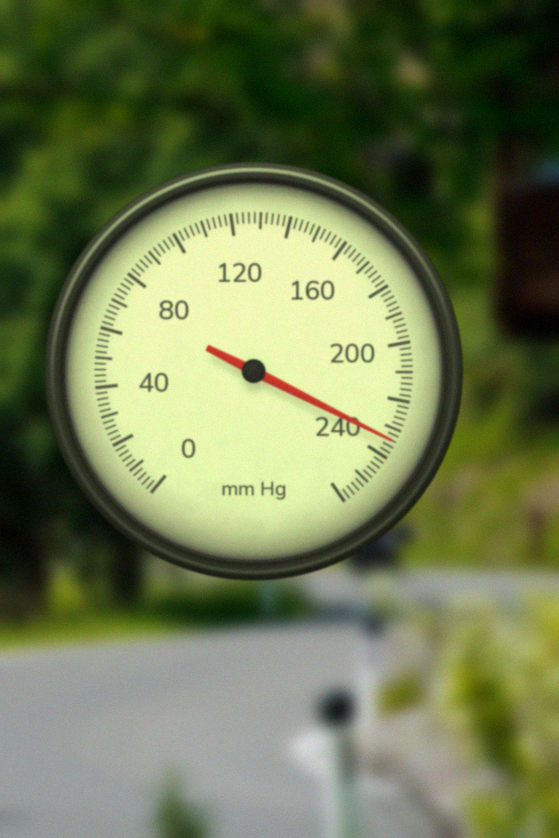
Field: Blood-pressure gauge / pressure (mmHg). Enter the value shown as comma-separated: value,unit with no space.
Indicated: 234,mmHg
